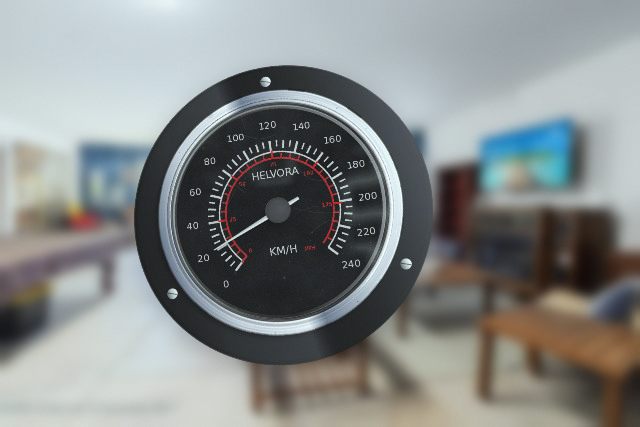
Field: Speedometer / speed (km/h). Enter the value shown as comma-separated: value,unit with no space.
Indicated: 20,km/h
